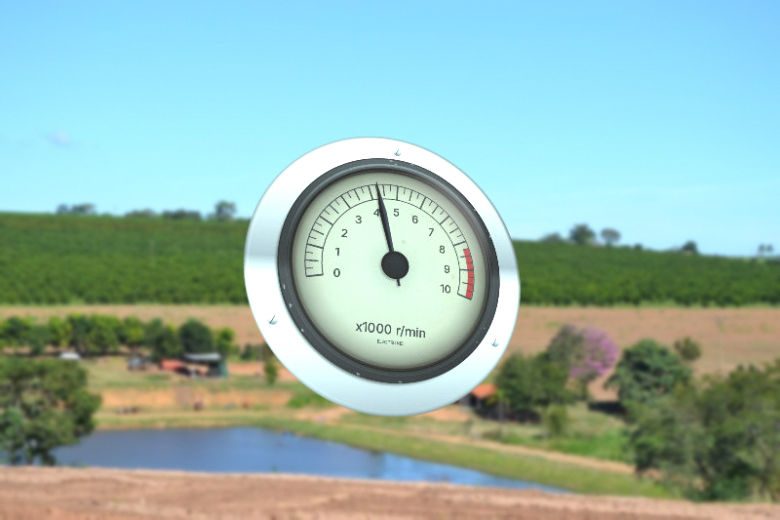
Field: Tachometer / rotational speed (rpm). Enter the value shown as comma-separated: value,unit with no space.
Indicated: 4250,rpm
